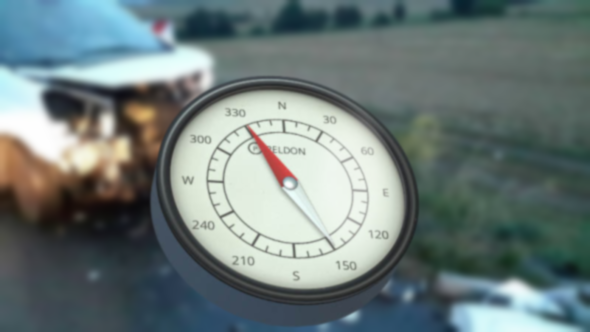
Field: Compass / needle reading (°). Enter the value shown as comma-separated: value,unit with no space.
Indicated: 330,°
